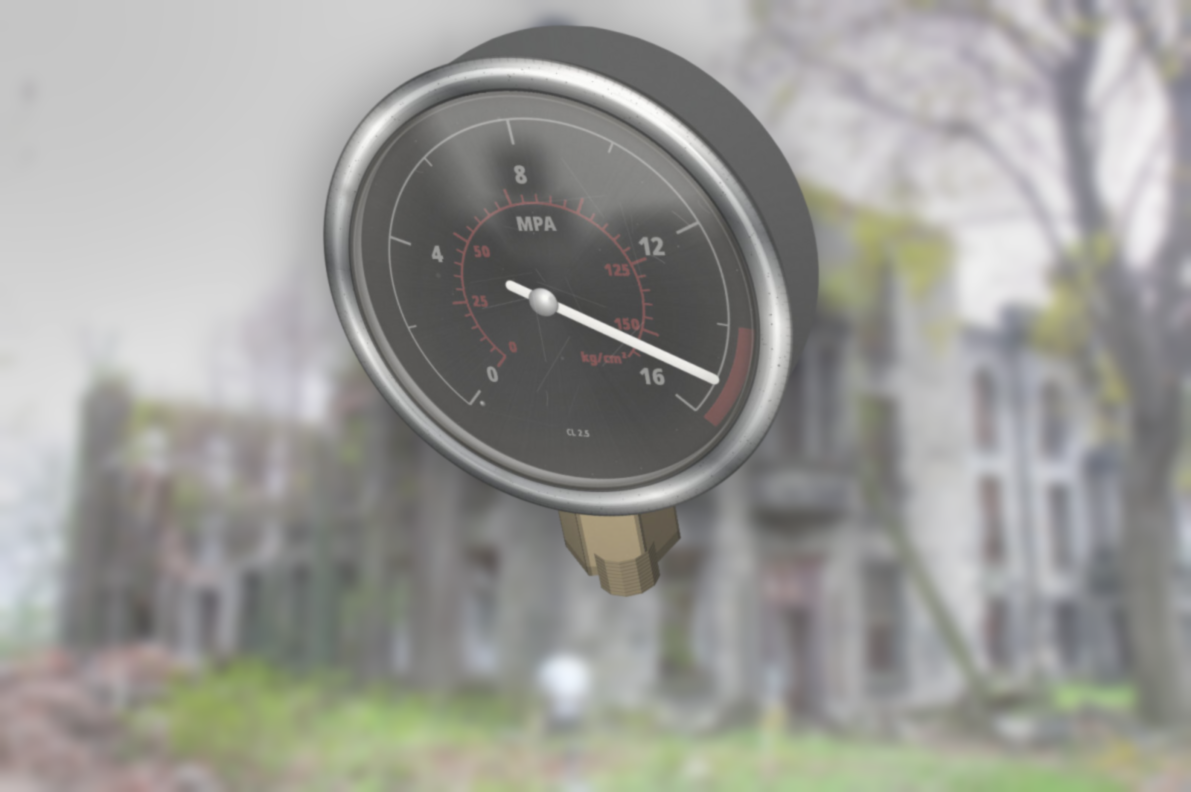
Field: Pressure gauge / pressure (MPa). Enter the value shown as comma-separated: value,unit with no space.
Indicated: 15,MPa
